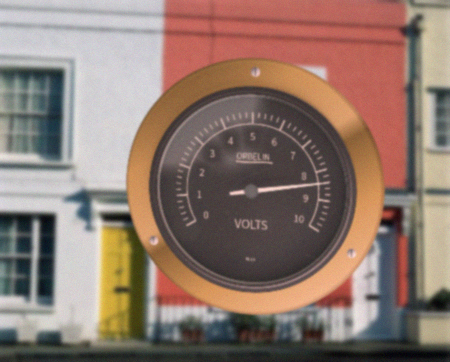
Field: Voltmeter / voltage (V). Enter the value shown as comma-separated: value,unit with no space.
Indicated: 8.4,V
